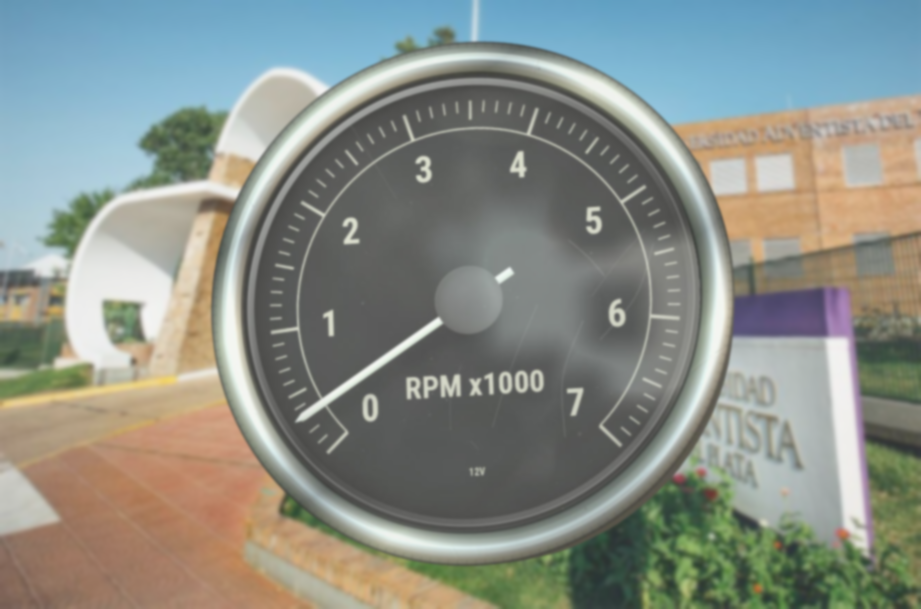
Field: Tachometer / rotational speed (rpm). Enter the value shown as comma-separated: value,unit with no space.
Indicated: 300,rpm
